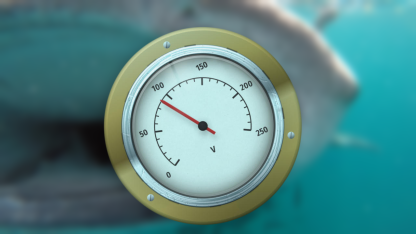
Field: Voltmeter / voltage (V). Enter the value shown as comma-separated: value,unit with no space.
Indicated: 90,V
